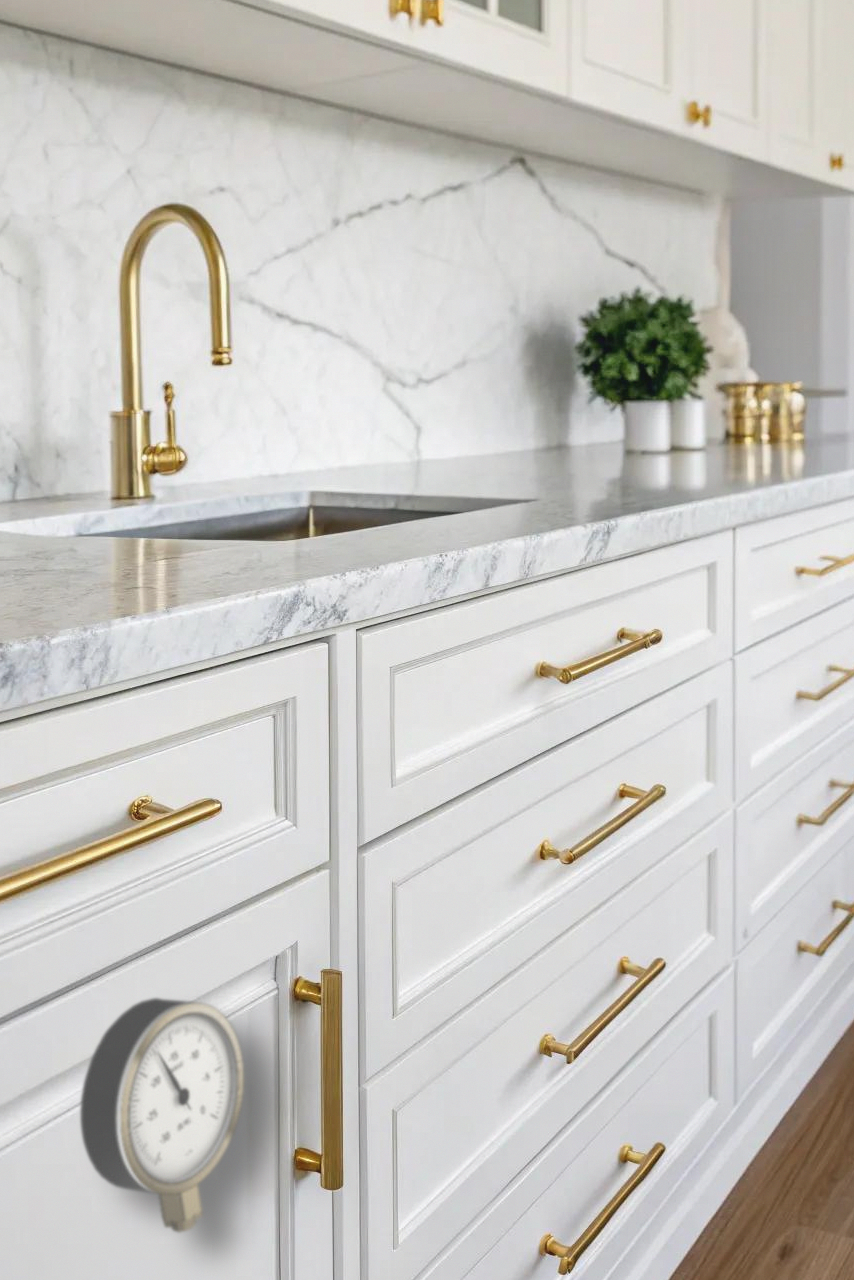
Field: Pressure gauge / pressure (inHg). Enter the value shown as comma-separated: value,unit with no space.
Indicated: -17.5,inHg
